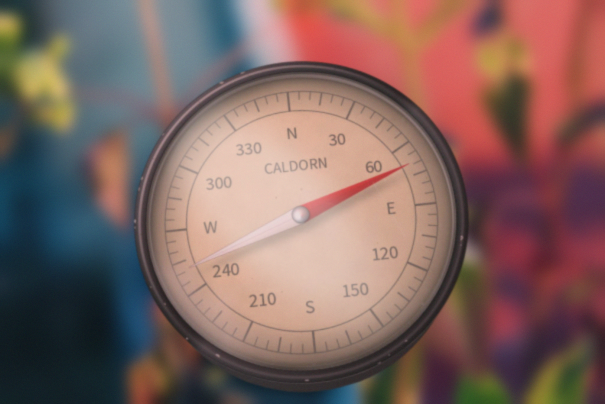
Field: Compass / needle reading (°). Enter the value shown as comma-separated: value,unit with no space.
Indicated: 70,°
